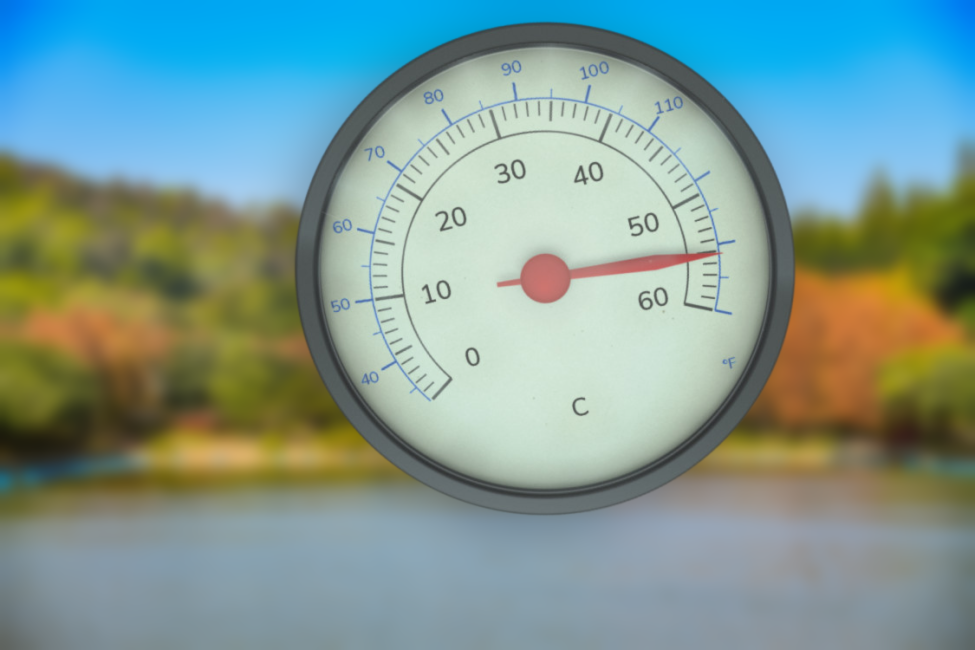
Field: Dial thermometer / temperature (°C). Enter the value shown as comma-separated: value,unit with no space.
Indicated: 55,°C
